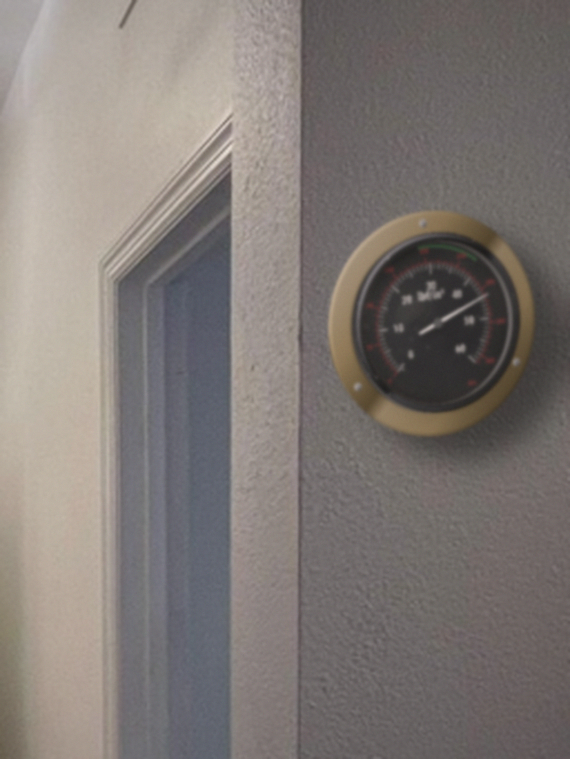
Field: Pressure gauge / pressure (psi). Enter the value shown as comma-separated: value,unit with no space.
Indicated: 45,psi
